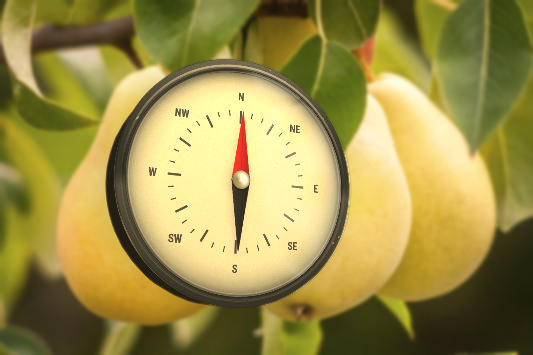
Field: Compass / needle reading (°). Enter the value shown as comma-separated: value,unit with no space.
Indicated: 0,°
